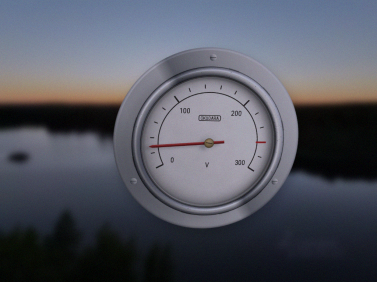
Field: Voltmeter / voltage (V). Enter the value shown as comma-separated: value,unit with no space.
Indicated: 30,V
